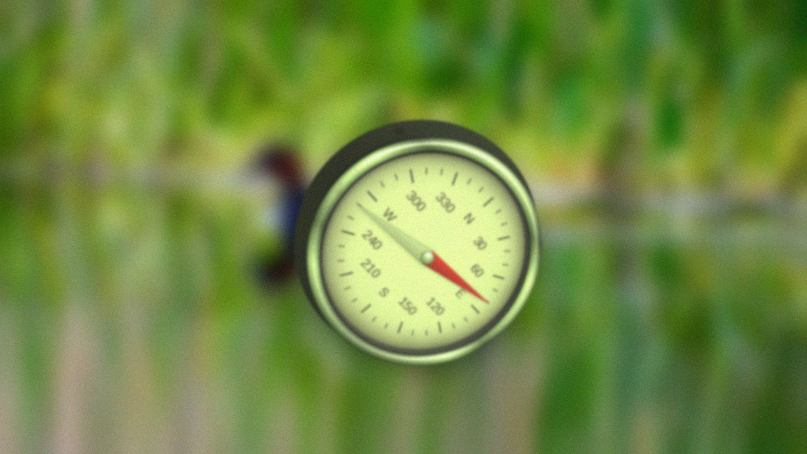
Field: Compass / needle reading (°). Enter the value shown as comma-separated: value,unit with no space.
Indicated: 80,°
